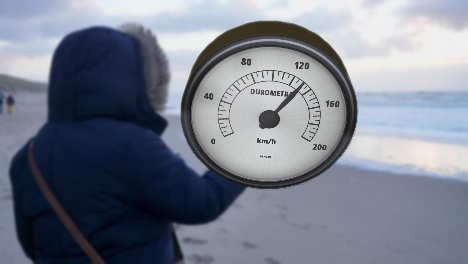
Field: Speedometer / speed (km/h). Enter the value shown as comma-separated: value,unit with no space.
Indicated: 130,km/h
